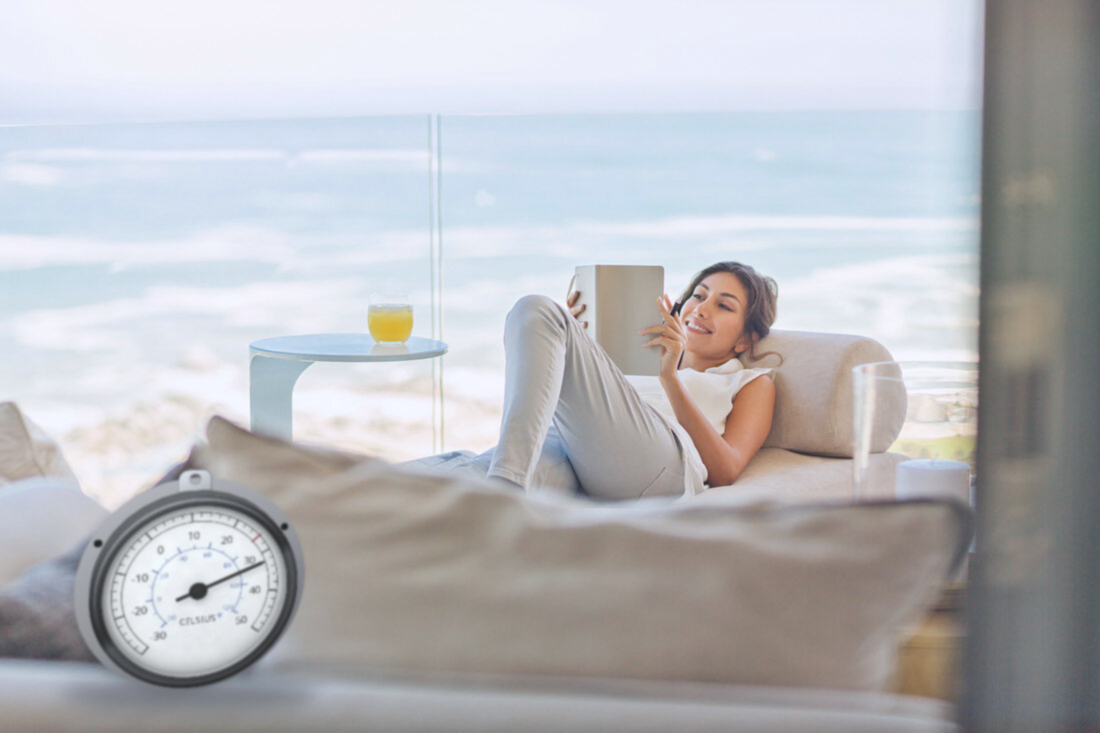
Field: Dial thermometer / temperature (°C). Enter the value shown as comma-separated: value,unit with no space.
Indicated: 32,°C
